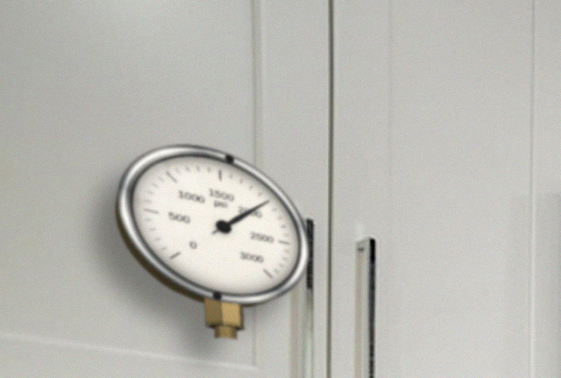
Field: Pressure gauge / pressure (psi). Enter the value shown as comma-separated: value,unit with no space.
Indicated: 2000,psi
